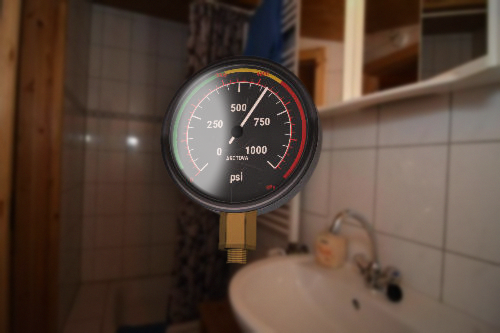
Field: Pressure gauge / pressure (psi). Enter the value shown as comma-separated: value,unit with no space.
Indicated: 625,psi
